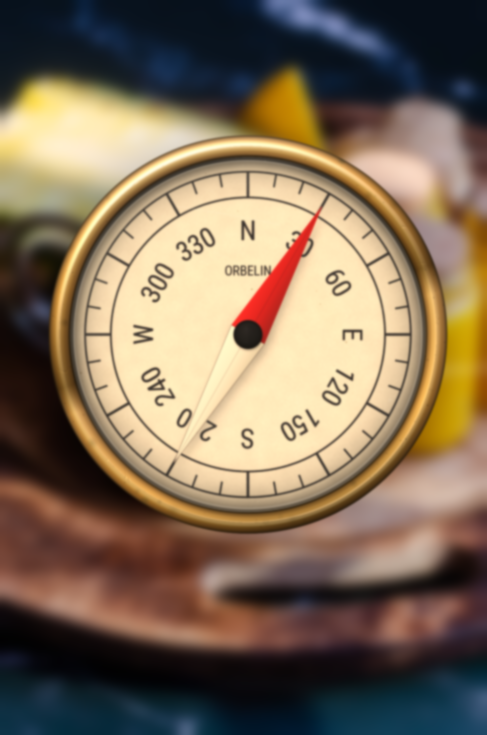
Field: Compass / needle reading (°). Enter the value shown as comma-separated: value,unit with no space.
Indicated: 30,°
